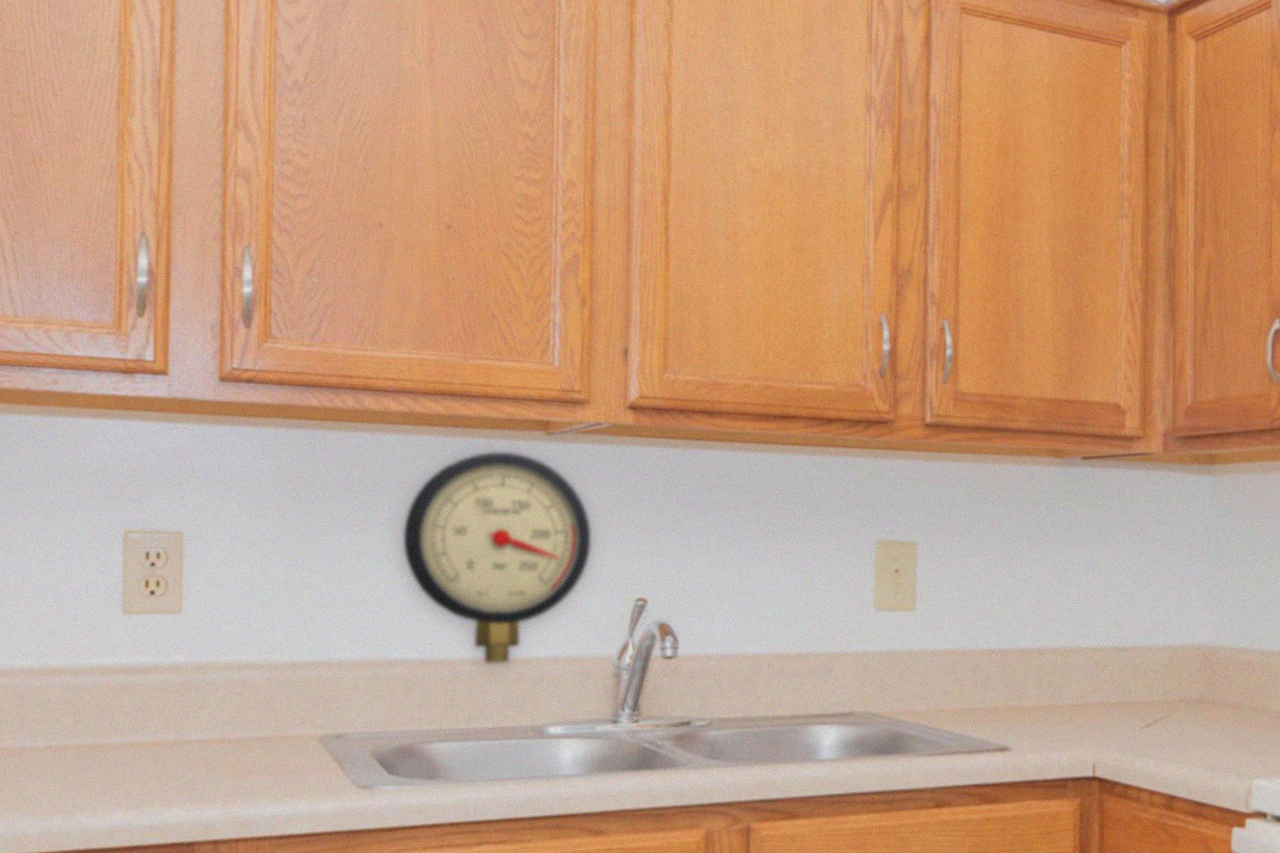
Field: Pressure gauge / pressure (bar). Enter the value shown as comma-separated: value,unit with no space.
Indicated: 225,bar
